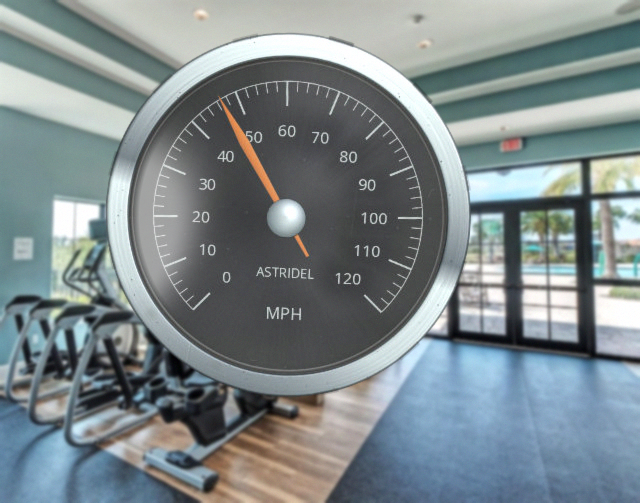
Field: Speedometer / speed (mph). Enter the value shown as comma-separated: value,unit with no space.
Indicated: 47,mph
